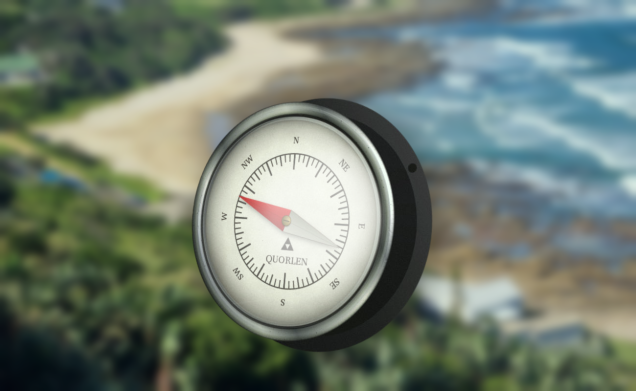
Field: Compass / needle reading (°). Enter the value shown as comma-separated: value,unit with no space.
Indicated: 290,°
